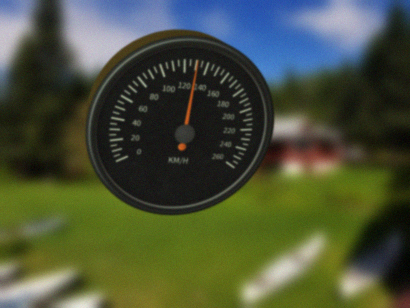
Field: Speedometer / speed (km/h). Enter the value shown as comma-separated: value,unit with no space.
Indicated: 130,km/h
